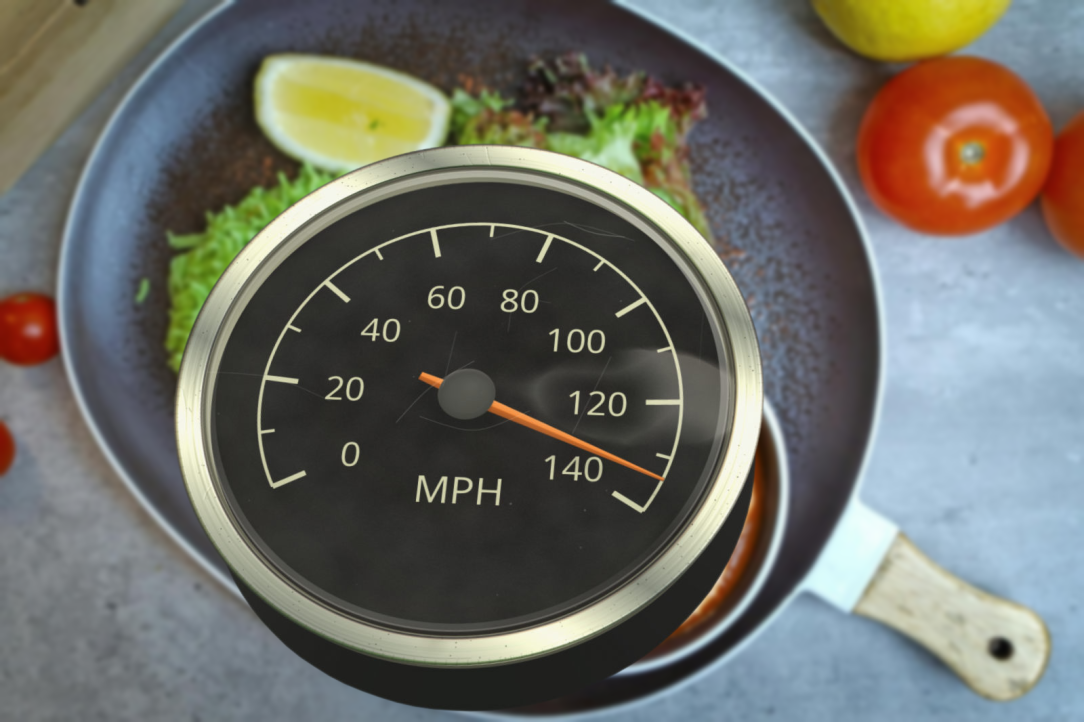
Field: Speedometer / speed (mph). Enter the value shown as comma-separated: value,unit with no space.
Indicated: 135,mph
